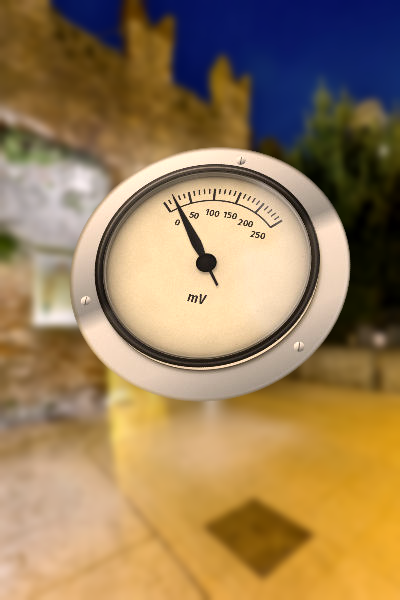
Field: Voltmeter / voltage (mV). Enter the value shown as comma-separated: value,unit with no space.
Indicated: 20,mV
